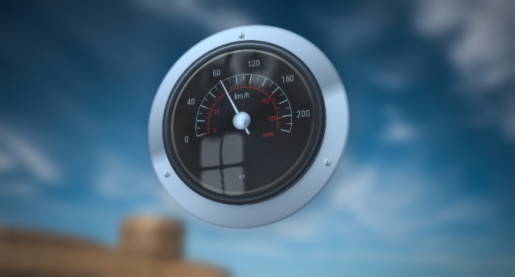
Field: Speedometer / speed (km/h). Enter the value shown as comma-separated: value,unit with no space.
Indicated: 80,km/h
